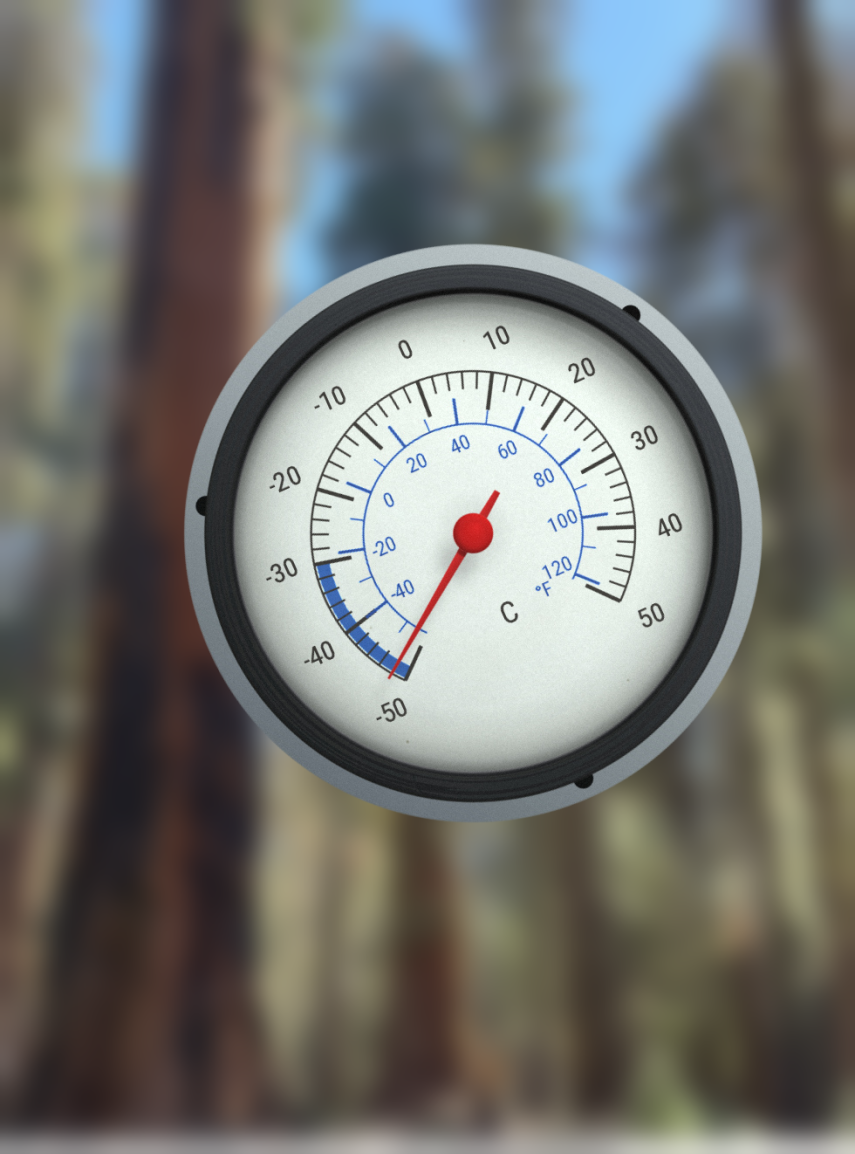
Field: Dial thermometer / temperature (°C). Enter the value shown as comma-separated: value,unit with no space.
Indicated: -48,°C
